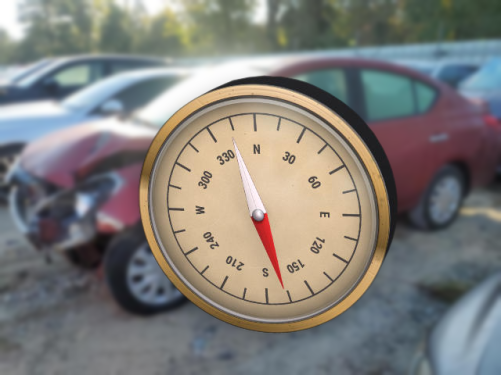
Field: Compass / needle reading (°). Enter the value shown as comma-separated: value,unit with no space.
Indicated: 165,°
